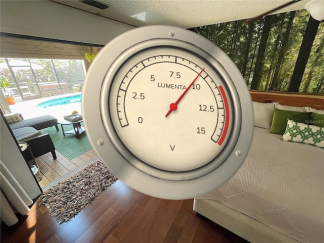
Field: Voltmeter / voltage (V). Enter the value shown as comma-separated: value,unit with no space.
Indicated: 9.5,V
